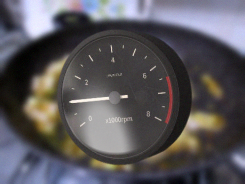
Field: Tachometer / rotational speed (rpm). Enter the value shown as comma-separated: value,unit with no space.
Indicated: 1000,rpm
